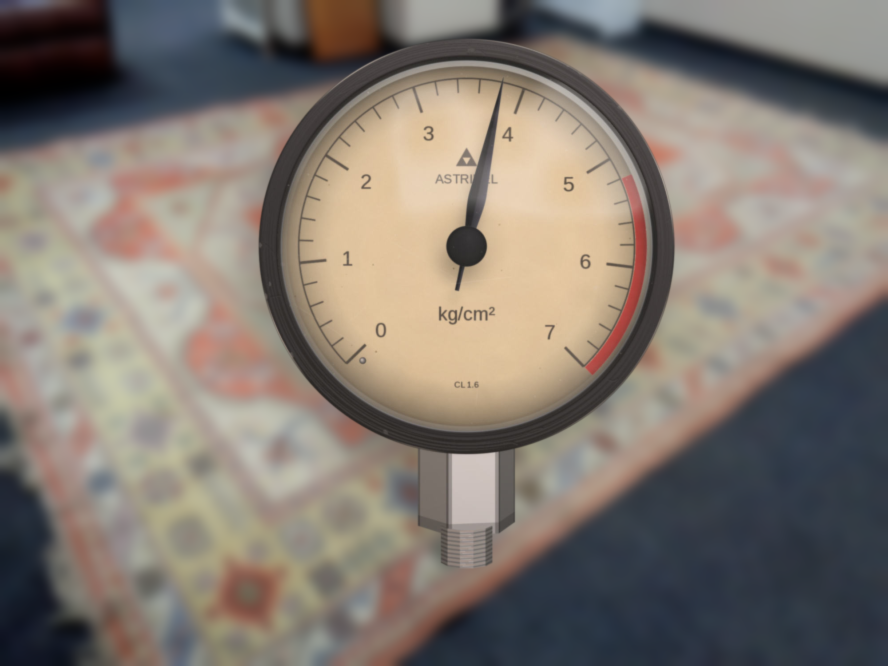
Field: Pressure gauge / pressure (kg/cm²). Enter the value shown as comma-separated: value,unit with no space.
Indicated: 3.8,kg/cm²
